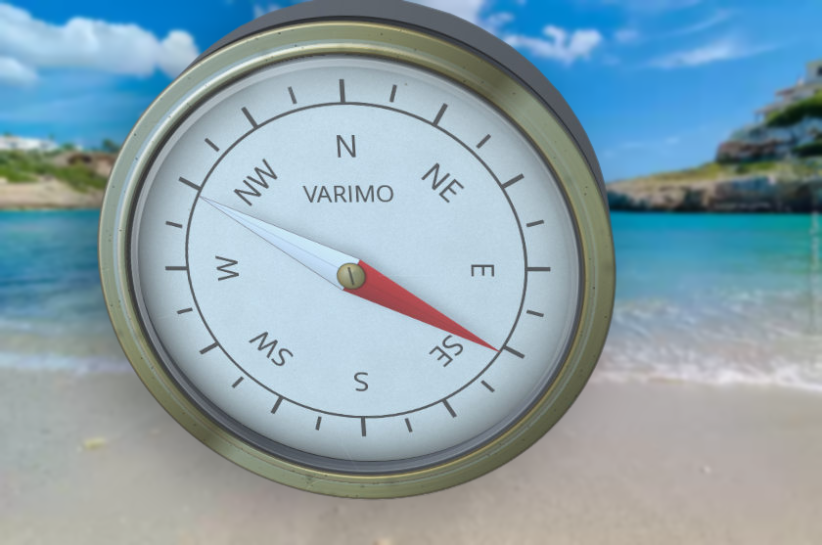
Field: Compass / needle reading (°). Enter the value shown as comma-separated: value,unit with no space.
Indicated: 120,°
